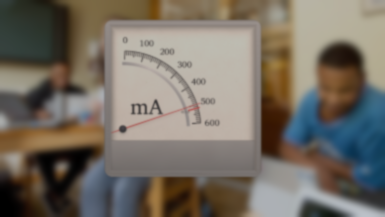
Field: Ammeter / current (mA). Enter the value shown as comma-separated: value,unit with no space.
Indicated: 500,mA
